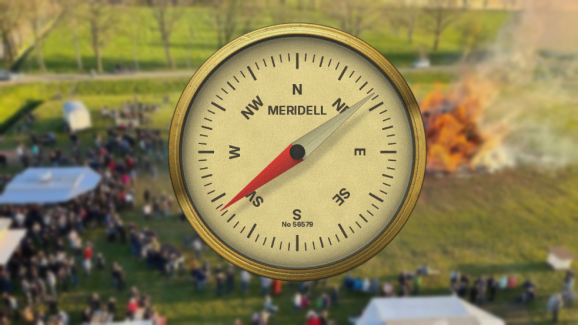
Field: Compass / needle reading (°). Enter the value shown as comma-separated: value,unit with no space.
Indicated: 232.5,°
